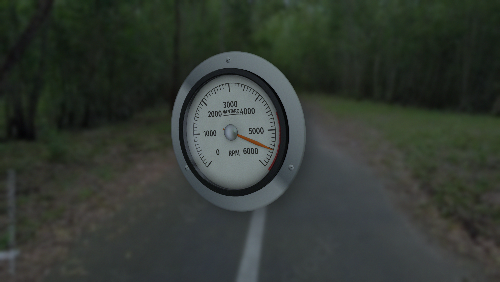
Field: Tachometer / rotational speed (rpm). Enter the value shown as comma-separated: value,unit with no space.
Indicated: 5500,rpm
